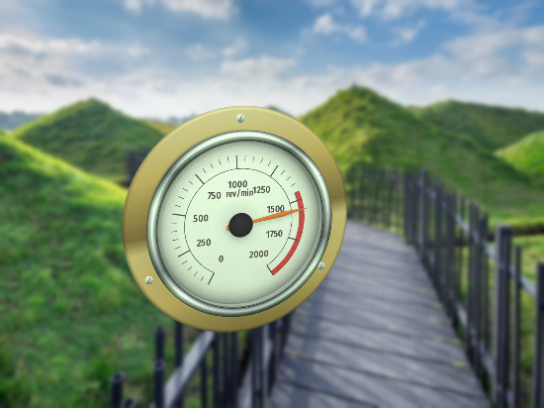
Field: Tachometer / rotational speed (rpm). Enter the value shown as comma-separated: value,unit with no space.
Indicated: 1550,rpm
